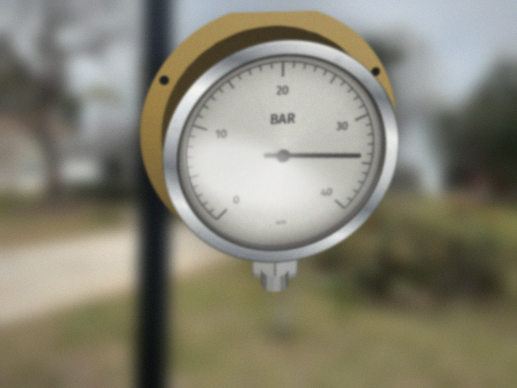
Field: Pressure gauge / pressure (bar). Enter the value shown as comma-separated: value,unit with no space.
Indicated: 34,bar
